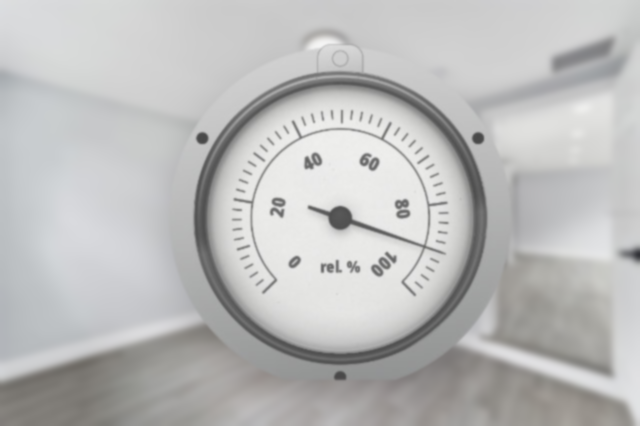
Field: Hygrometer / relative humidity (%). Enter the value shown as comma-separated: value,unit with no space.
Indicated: 90,%
